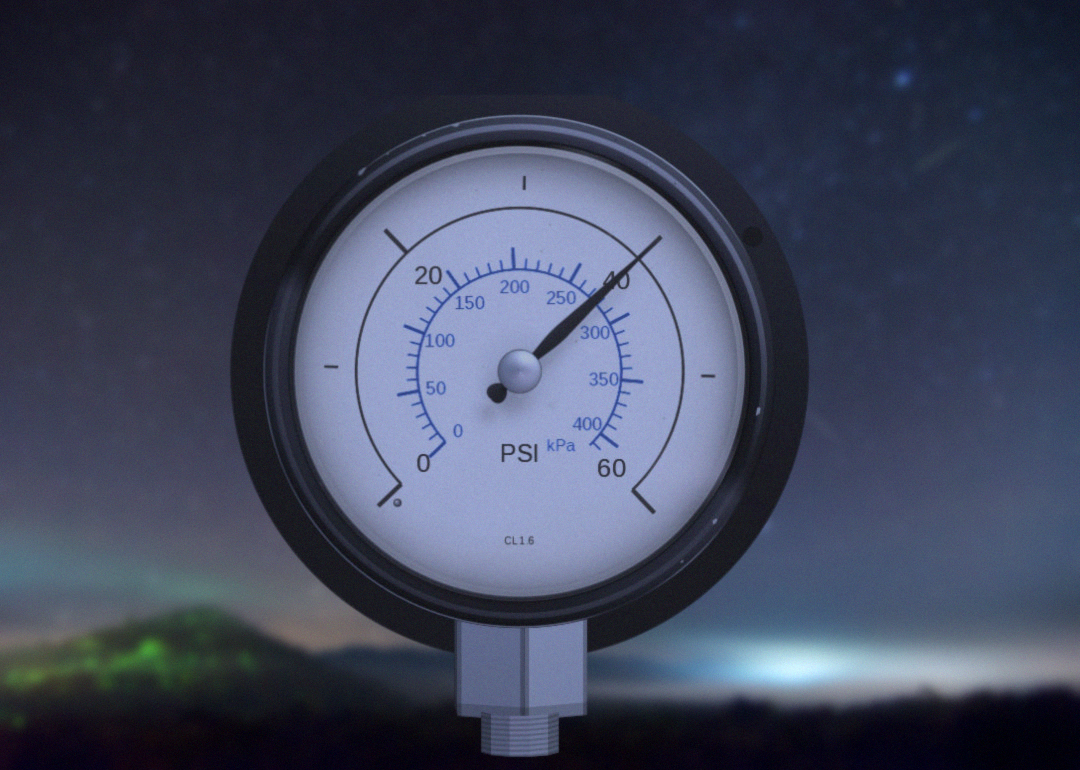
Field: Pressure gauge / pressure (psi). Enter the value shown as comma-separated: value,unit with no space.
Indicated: 40,psi
